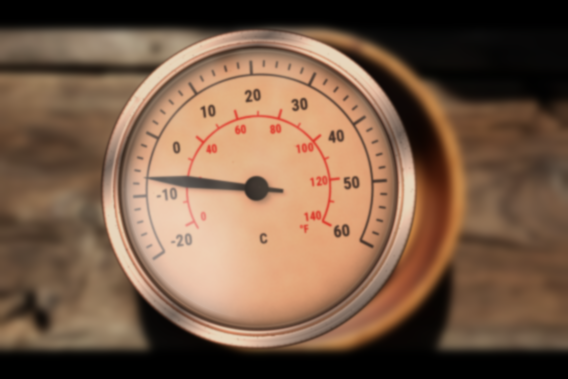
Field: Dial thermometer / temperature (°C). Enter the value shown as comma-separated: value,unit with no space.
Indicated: -7,°C
